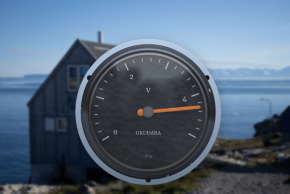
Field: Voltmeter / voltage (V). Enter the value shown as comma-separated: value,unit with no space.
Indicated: 4.3,V
